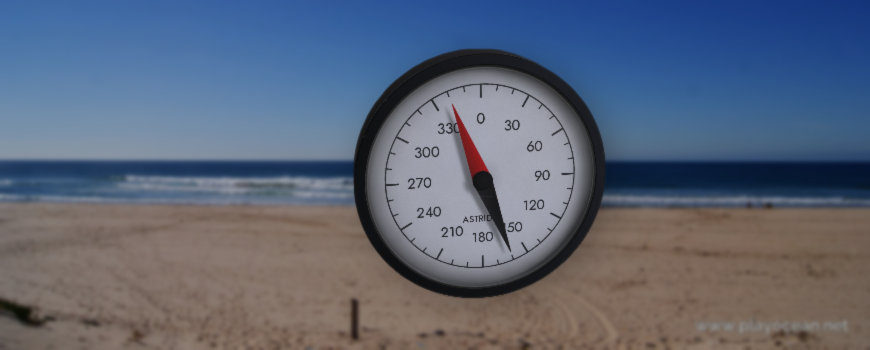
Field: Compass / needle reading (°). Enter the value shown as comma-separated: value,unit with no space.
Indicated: 340,°
